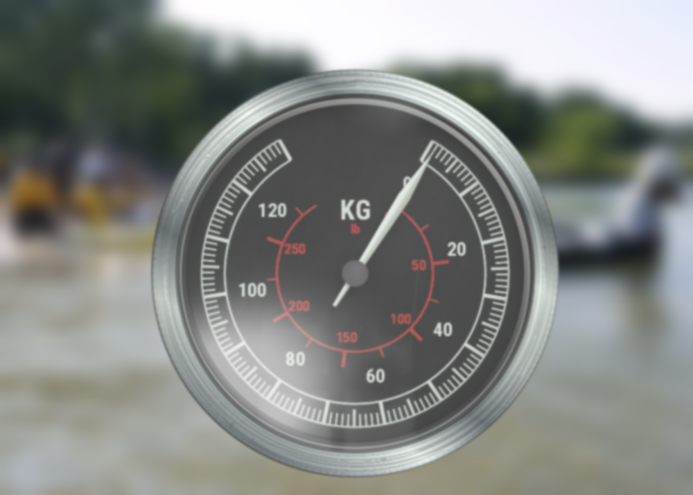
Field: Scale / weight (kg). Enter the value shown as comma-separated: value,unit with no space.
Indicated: 1,kg
